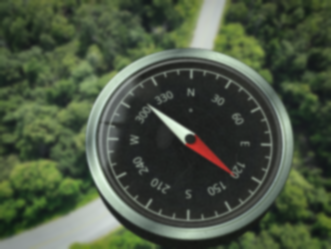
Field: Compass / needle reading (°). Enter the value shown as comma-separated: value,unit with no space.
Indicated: 130,°
